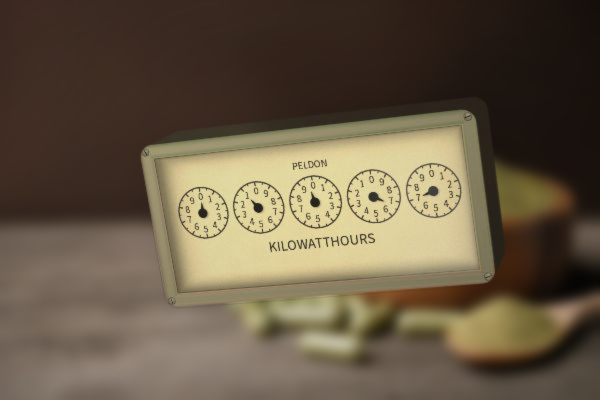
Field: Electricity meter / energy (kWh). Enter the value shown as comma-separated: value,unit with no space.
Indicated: 967,kWh
